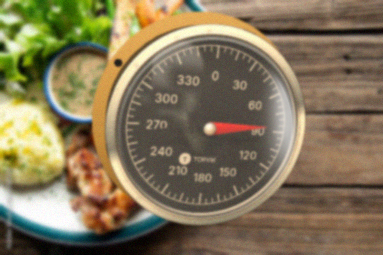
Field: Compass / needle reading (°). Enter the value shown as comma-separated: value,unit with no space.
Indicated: 85,°
